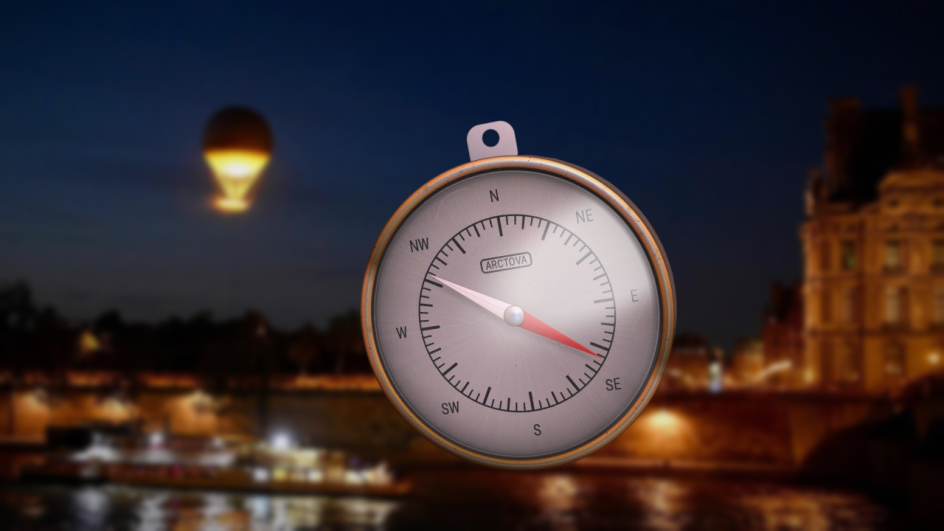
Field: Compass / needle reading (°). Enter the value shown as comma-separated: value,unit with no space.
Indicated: 125,°
